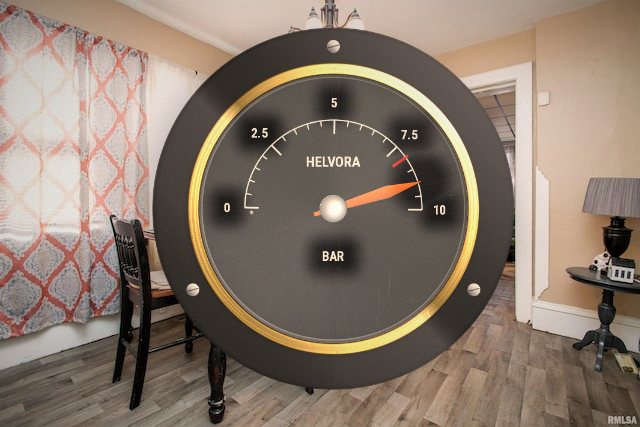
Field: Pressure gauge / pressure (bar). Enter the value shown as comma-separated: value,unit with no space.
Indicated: 9,bar
